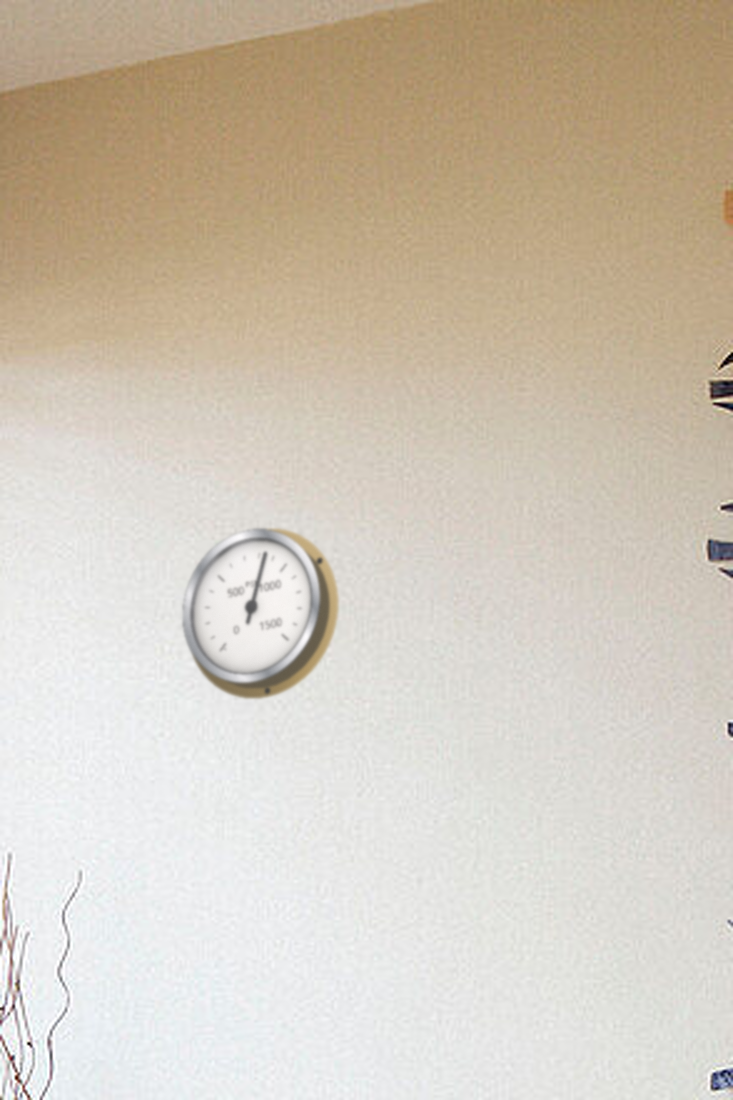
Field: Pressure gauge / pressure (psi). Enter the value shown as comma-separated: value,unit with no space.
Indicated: 850,psi
